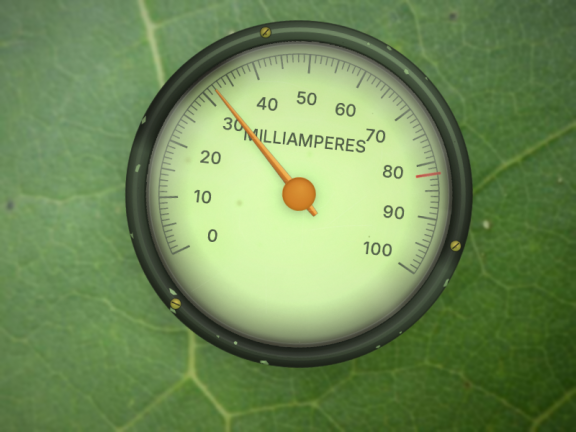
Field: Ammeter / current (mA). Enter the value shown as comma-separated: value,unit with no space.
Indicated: 32,mA
